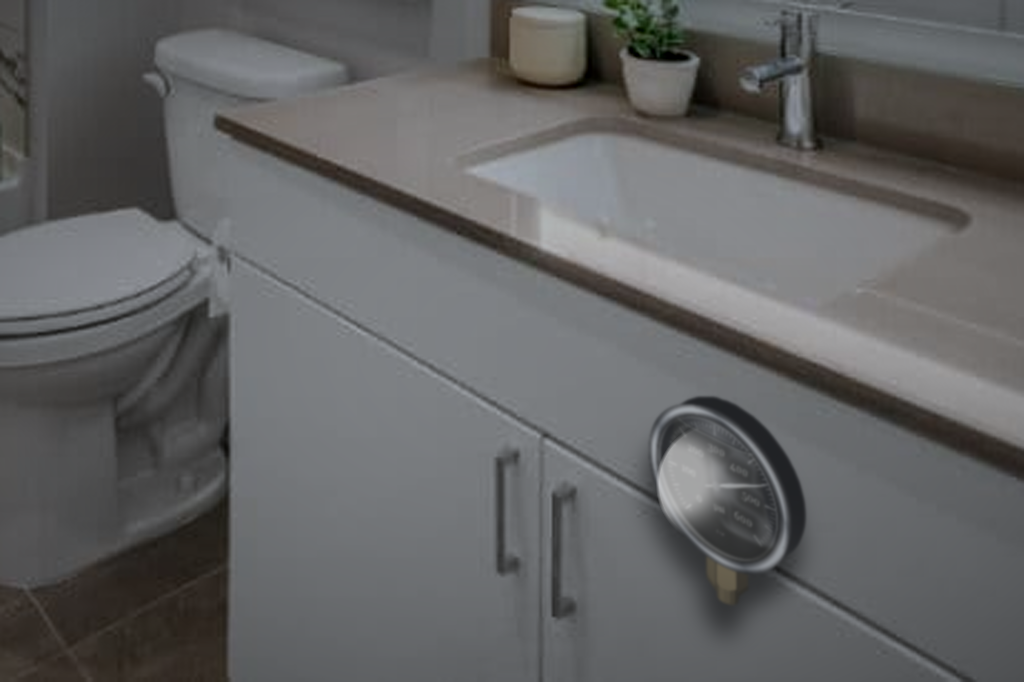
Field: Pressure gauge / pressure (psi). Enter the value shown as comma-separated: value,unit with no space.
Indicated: 450,psi
